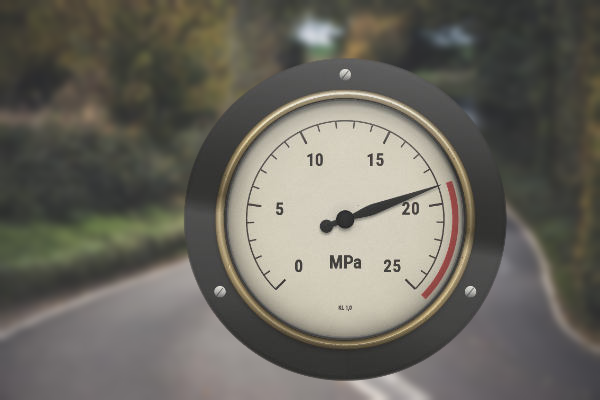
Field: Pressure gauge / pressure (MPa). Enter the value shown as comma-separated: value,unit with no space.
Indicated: 19,MPa
